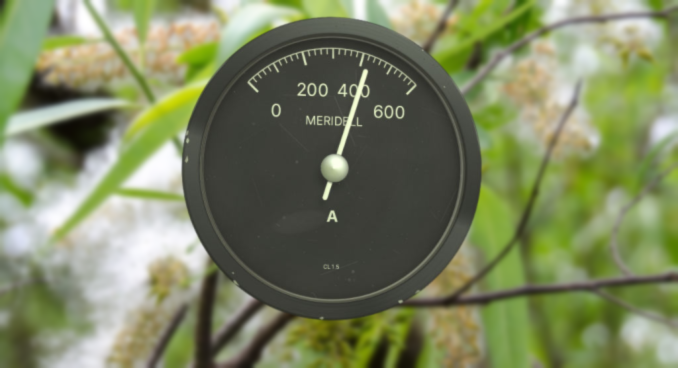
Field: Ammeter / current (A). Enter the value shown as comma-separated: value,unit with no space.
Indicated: 420,A
